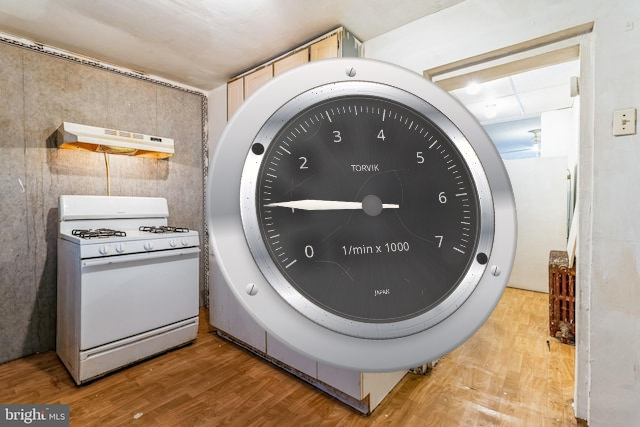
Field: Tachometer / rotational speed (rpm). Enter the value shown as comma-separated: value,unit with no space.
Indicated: 1000,rpm
